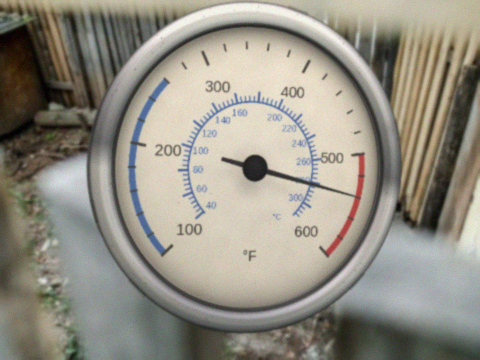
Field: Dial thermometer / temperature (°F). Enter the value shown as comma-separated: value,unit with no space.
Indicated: 540,°F
